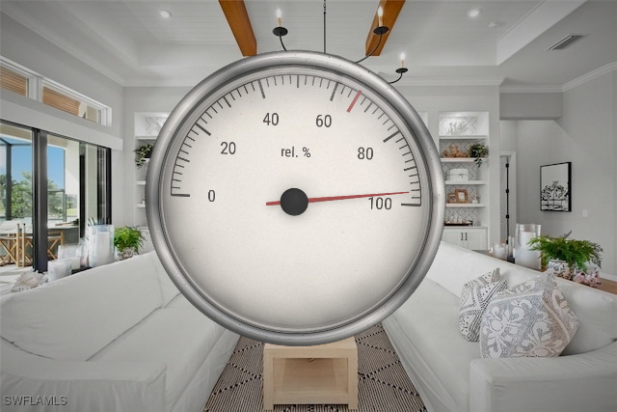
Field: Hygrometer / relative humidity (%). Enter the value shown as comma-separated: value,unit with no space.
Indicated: 96,%
